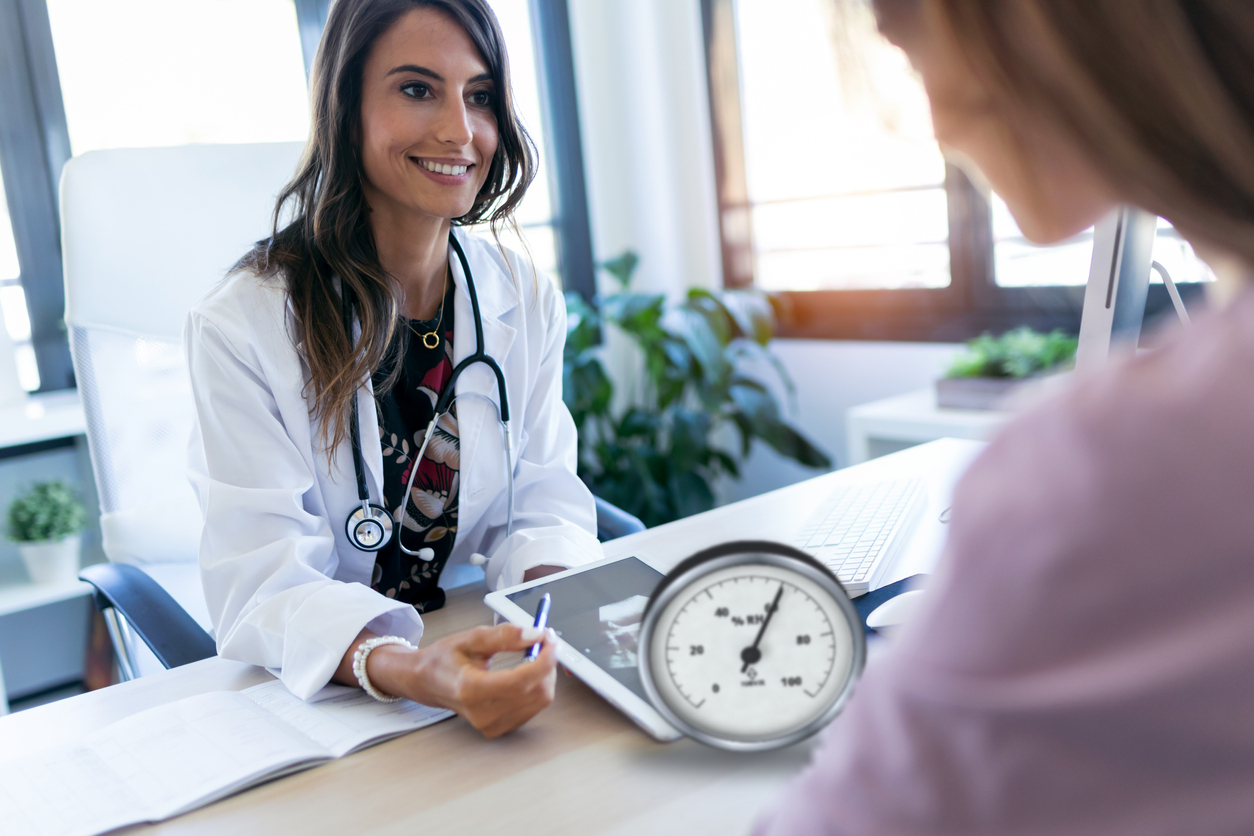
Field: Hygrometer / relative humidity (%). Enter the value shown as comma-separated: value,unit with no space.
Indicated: 60,%
